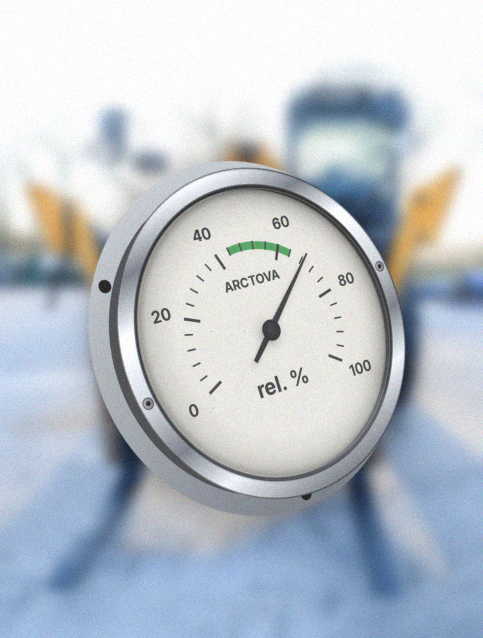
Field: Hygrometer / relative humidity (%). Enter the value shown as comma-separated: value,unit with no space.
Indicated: 68,%
